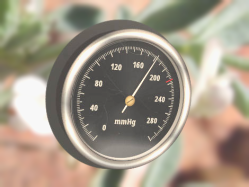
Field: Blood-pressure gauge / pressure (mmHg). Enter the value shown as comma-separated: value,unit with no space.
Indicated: 180,mmHg
